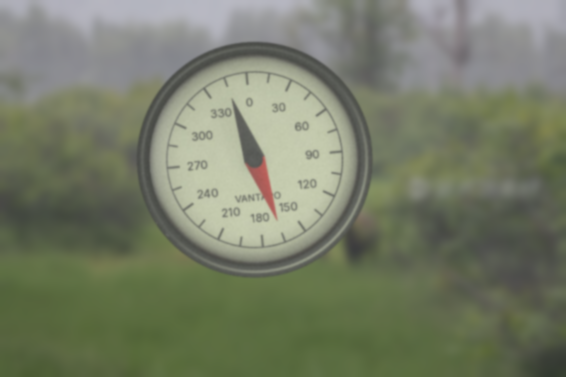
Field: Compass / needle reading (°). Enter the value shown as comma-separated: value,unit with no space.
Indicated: 165,°
